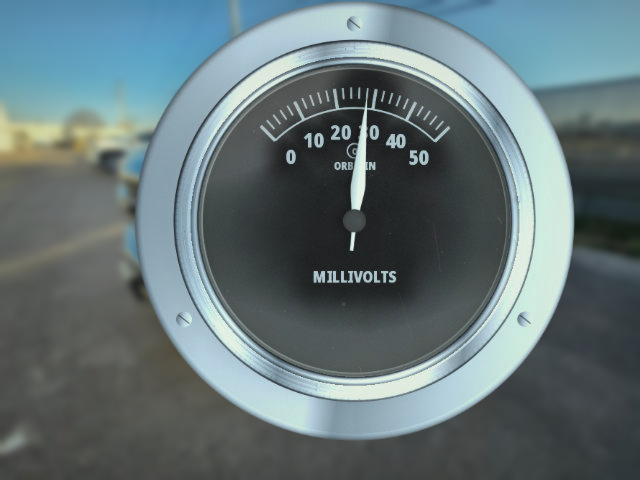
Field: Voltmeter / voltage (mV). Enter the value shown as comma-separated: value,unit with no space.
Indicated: 28,mV
